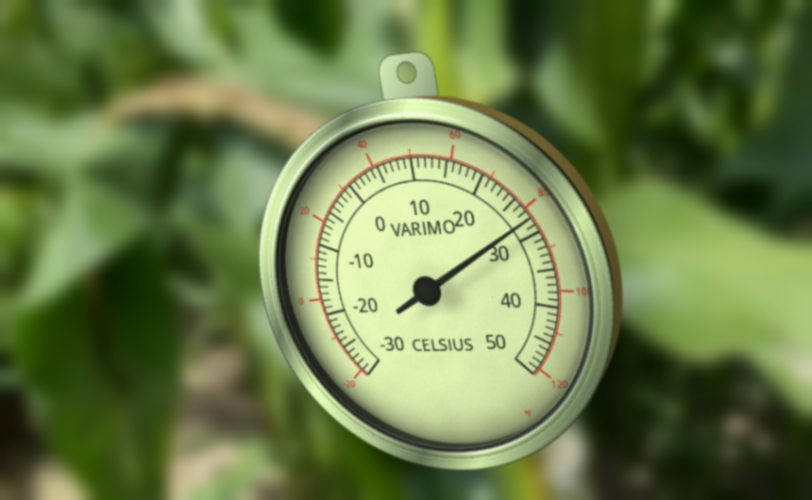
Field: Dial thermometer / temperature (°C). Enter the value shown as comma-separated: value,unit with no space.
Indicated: 28,°C
